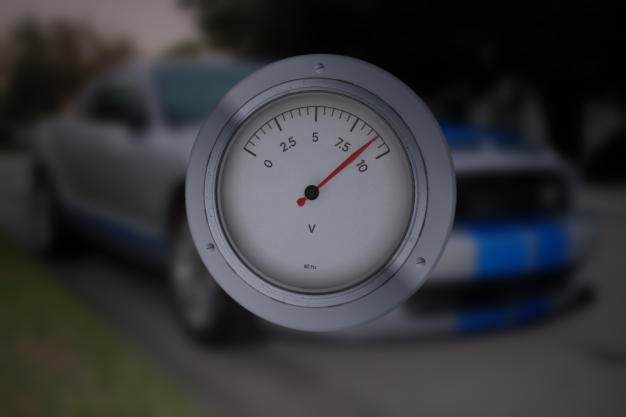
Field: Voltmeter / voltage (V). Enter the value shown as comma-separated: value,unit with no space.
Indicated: 9,V
